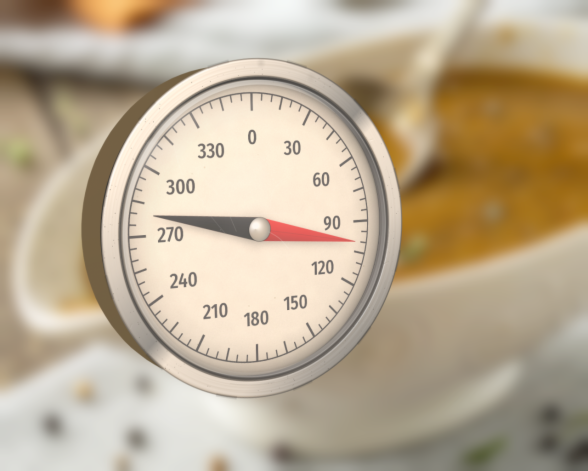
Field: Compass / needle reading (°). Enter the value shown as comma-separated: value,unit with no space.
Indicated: 100,°
